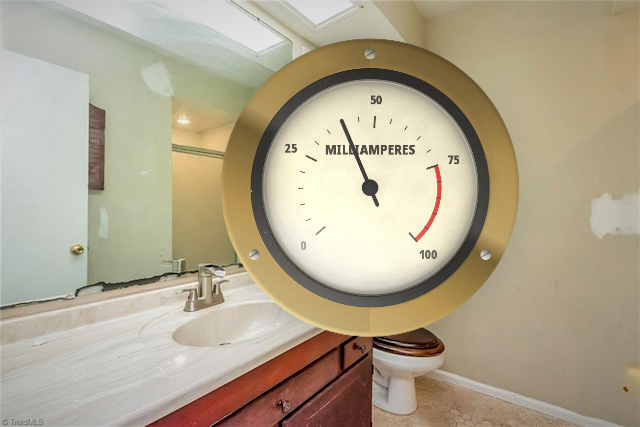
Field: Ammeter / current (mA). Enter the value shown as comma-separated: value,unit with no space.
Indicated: 40,mA
